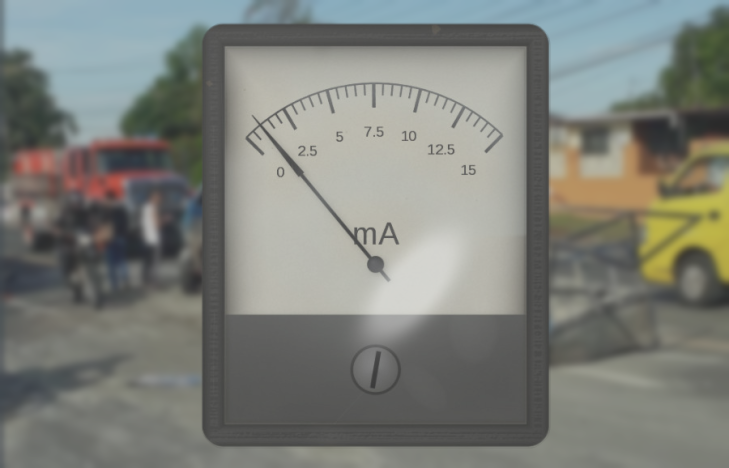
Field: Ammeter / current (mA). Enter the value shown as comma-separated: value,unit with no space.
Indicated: 1,mA
